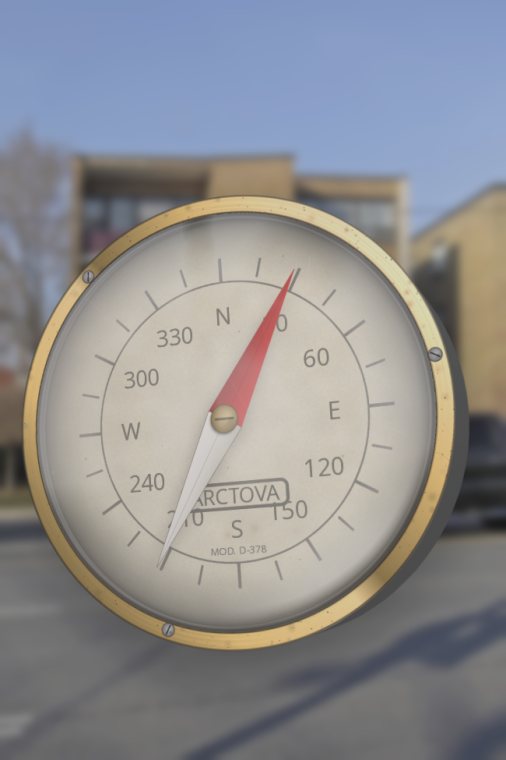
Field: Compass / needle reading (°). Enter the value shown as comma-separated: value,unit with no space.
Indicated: 30,°
